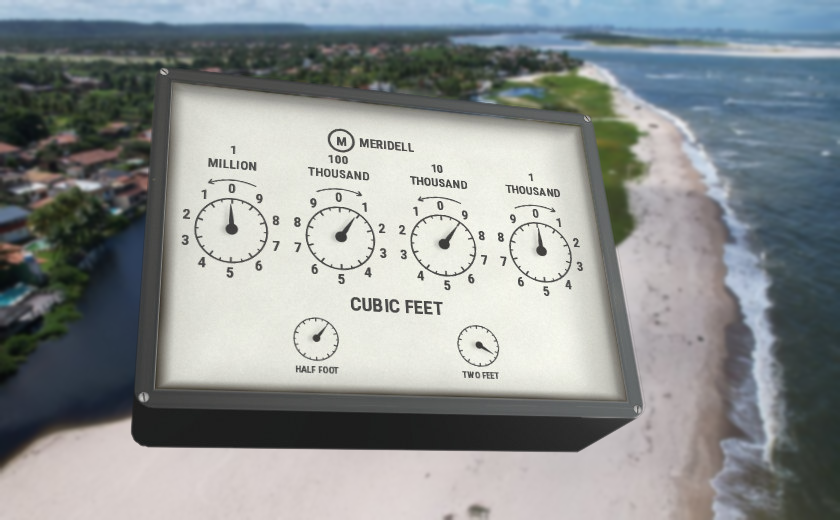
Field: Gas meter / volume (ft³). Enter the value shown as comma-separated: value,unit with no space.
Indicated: 9000,ft³
